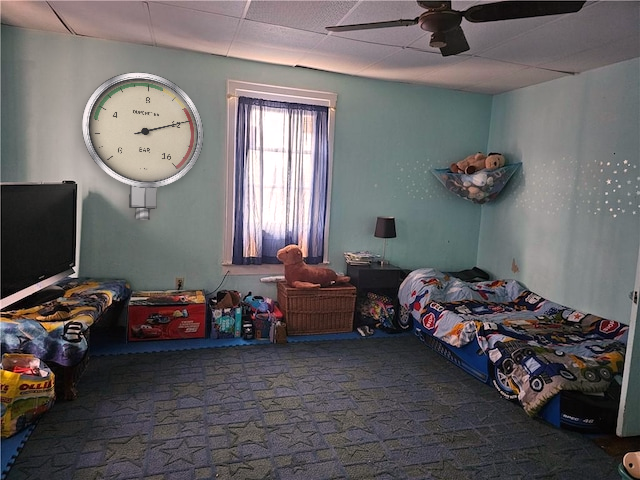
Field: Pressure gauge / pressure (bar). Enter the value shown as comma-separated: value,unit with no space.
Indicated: 12,bar
